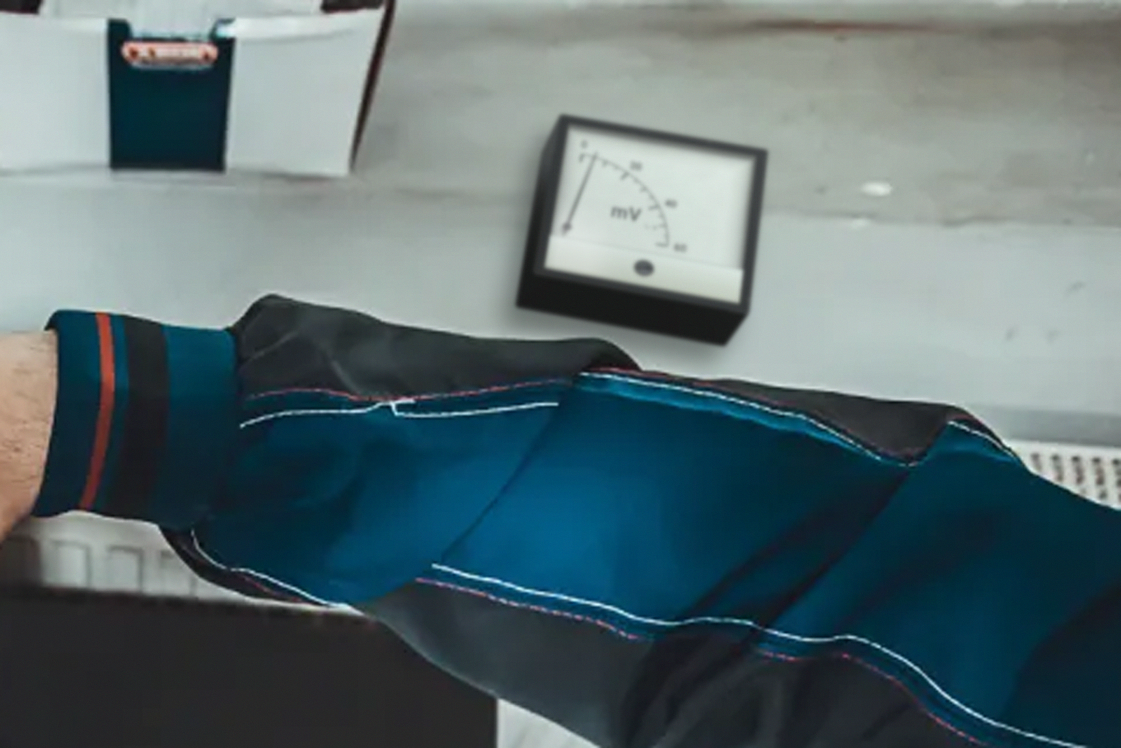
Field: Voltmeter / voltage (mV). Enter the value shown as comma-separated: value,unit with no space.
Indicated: 5,mV
